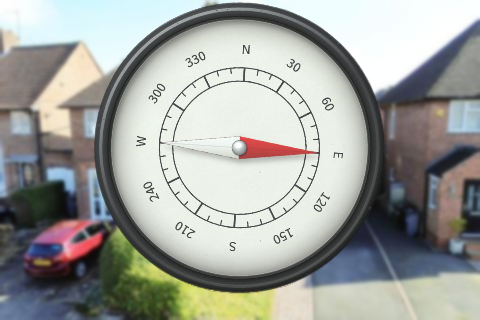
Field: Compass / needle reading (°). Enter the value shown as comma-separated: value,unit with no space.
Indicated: 90,°
